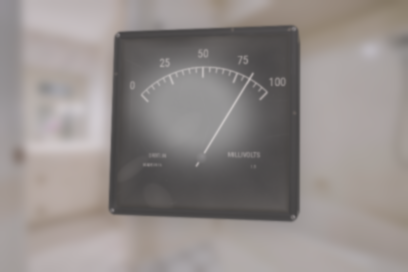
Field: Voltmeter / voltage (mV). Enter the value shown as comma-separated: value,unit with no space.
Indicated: 85,mV
